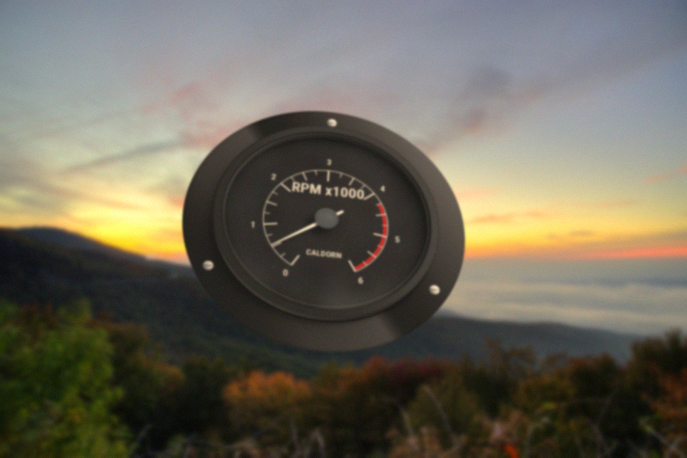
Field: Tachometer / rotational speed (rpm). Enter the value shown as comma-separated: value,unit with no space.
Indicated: 500,rpm
